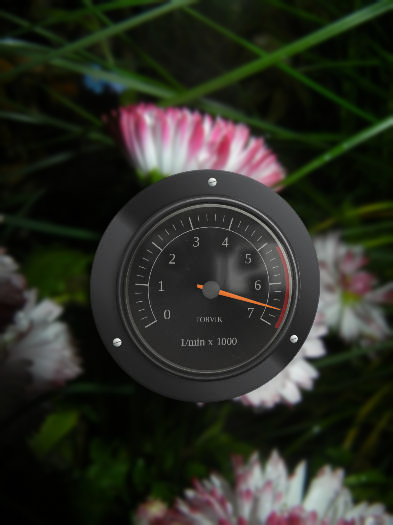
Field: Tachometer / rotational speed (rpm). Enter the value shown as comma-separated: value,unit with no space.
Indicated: 6600,rpm
